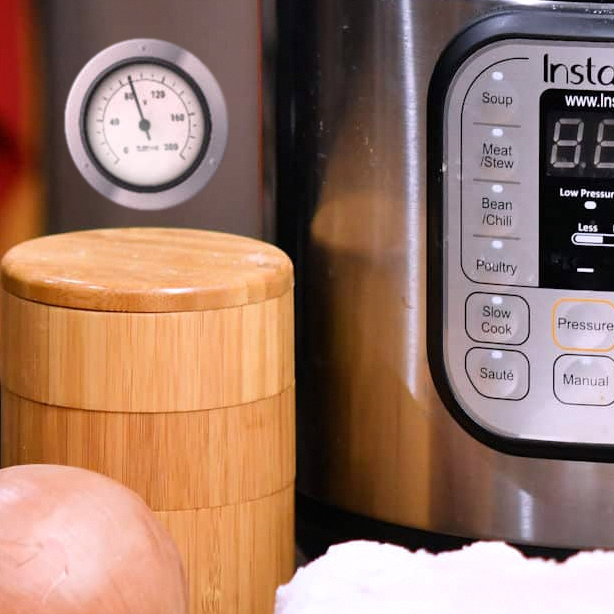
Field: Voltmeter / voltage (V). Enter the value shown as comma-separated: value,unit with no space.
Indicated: 90,V
